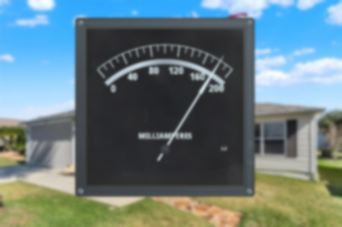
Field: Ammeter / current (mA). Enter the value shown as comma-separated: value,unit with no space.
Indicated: 180,mA
